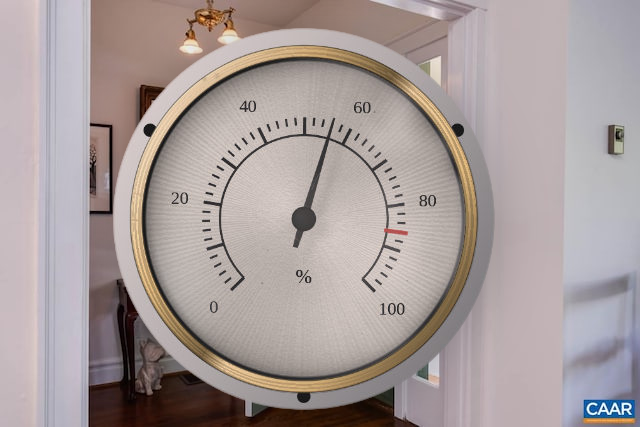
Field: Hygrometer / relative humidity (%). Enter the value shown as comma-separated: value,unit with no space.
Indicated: 56,%
